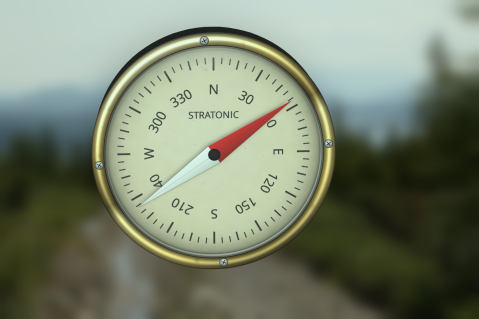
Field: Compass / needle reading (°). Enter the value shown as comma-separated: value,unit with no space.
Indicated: 55,°
